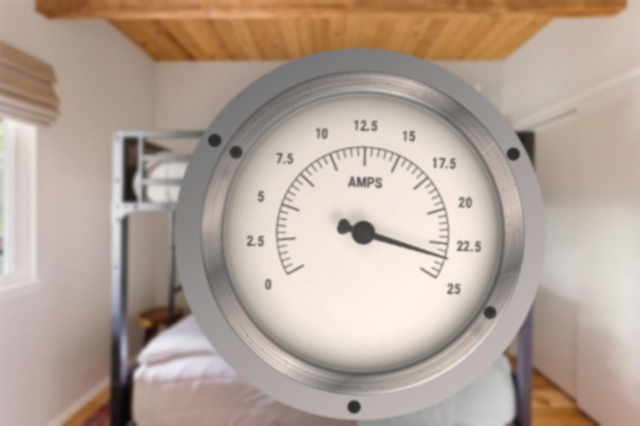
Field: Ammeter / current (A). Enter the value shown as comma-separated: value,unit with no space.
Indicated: 23.5,A
